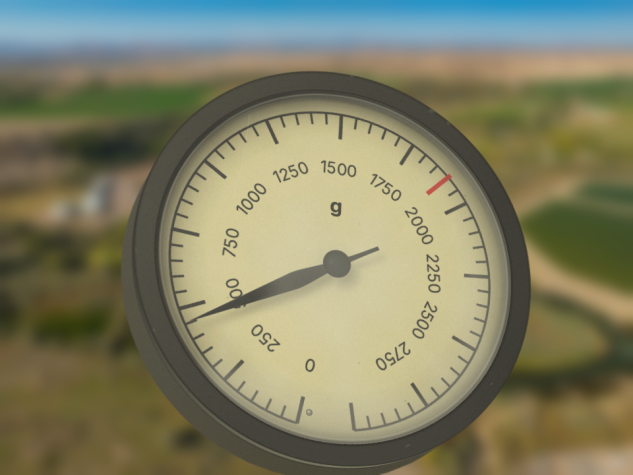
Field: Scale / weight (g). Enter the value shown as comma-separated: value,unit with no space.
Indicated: 450,g
